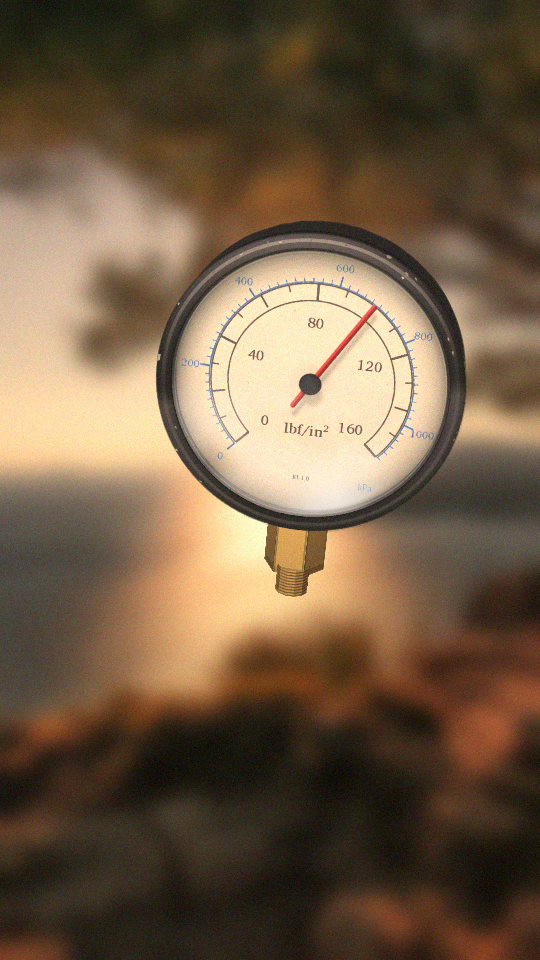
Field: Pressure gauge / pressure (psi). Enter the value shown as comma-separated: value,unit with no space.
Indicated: 100,psi
